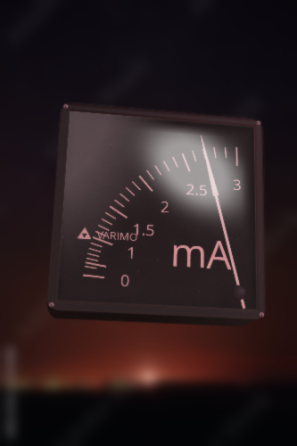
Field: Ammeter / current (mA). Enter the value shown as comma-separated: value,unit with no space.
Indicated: 2.7,mA
